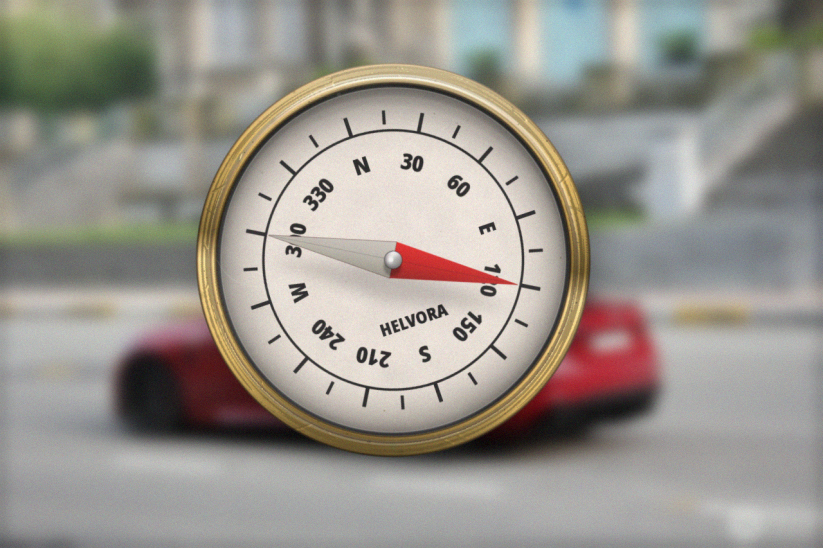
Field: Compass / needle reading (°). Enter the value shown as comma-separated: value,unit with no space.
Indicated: 120,°
